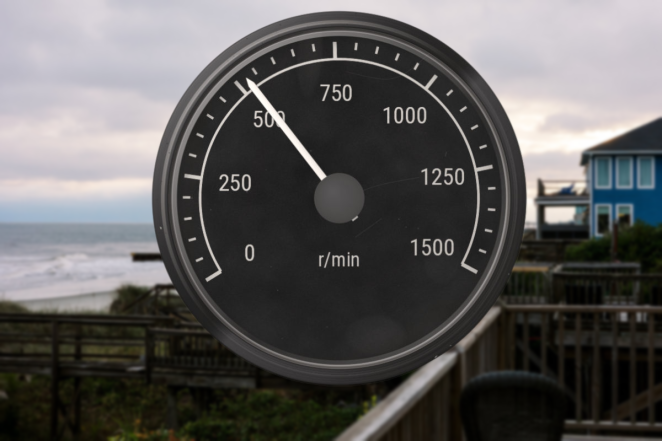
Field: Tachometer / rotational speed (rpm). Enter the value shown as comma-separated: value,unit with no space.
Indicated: 525,rpm
